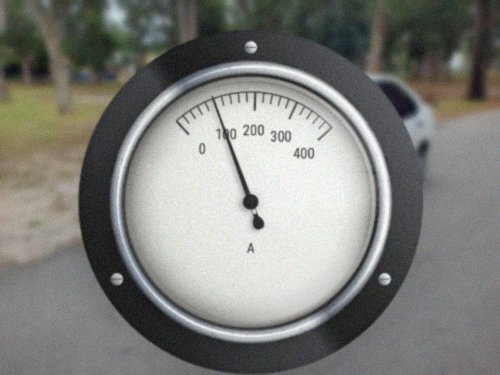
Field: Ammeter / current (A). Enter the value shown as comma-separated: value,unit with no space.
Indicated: 100,A
